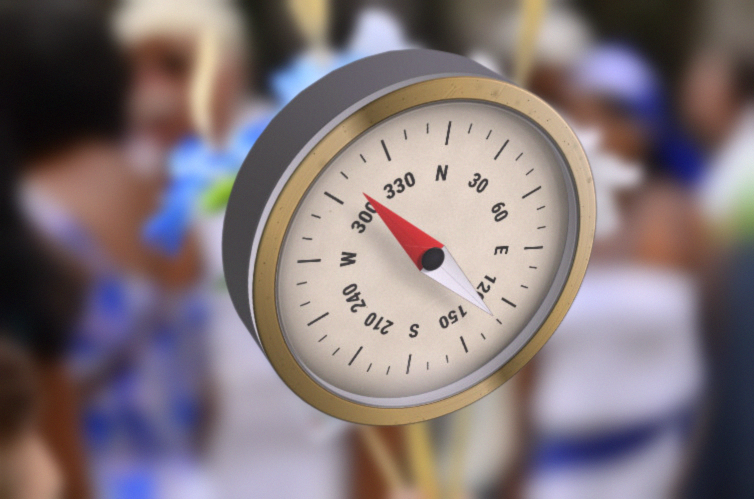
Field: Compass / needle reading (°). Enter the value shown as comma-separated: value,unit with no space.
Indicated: 310,°
